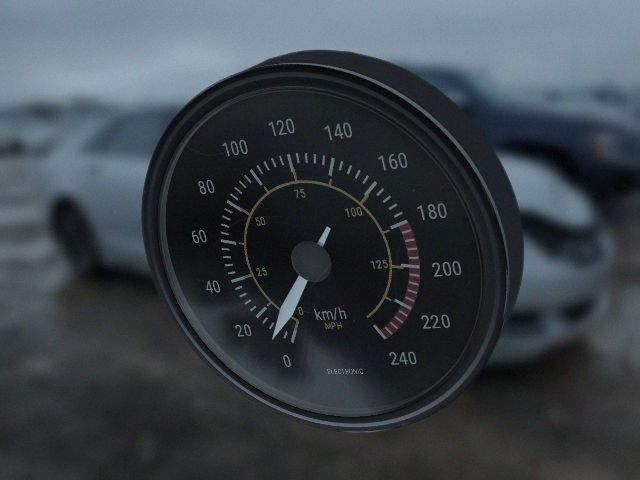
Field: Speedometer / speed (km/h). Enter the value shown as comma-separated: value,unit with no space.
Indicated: 8,km/h
